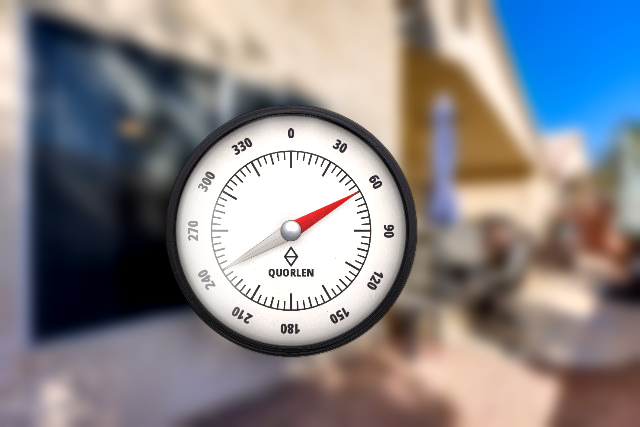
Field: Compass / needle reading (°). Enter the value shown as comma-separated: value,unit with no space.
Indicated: 60,°
